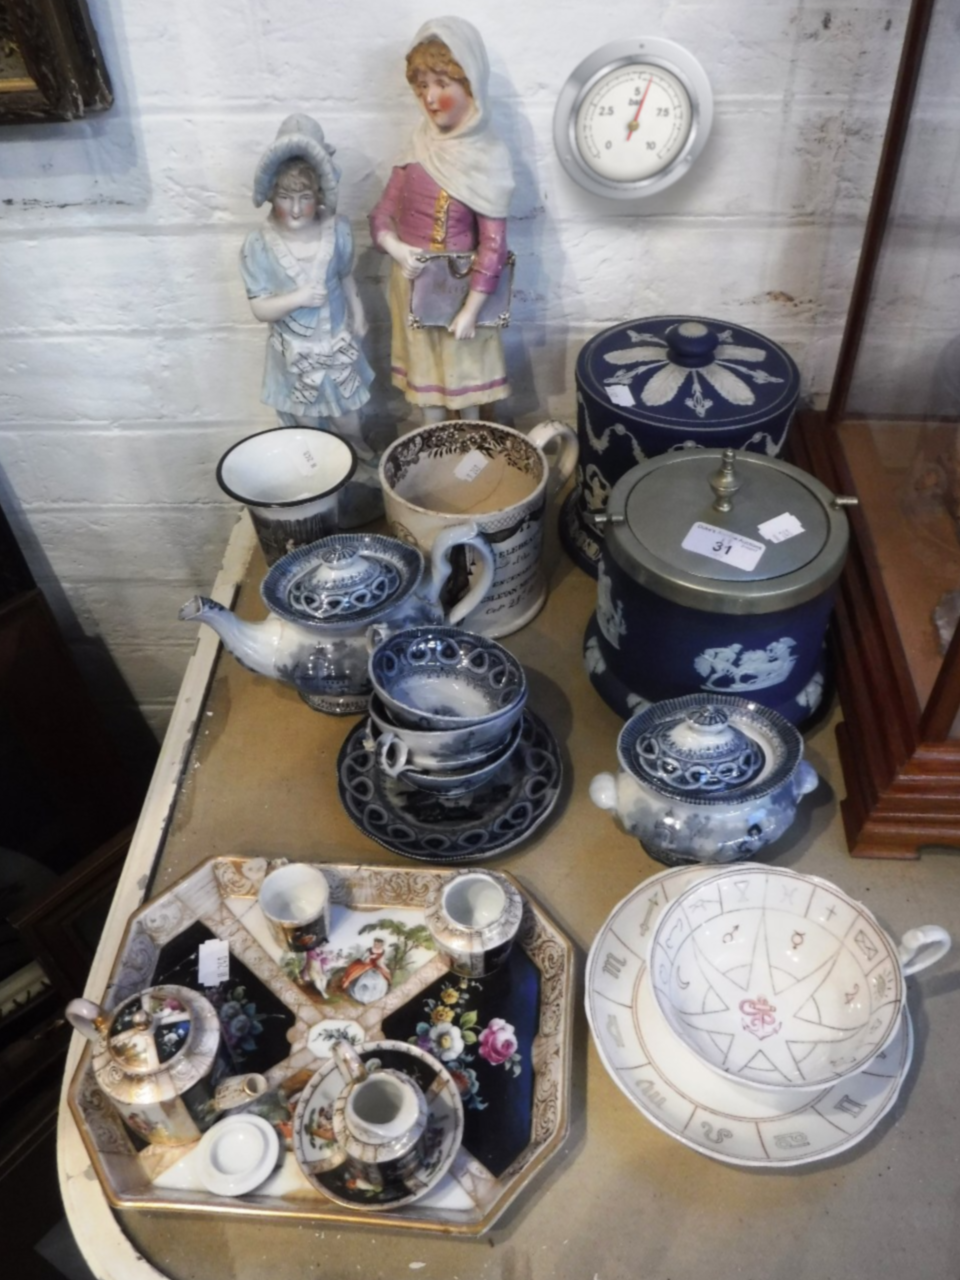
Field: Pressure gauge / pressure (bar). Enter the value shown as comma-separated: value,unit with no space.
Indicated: 5.5,bar
